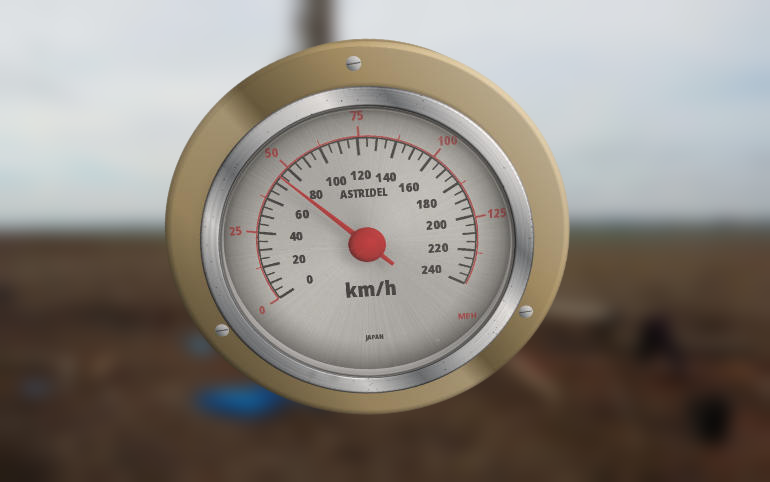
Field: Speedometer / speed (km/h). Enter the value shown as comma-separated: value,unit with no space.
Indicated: 75,km/h
